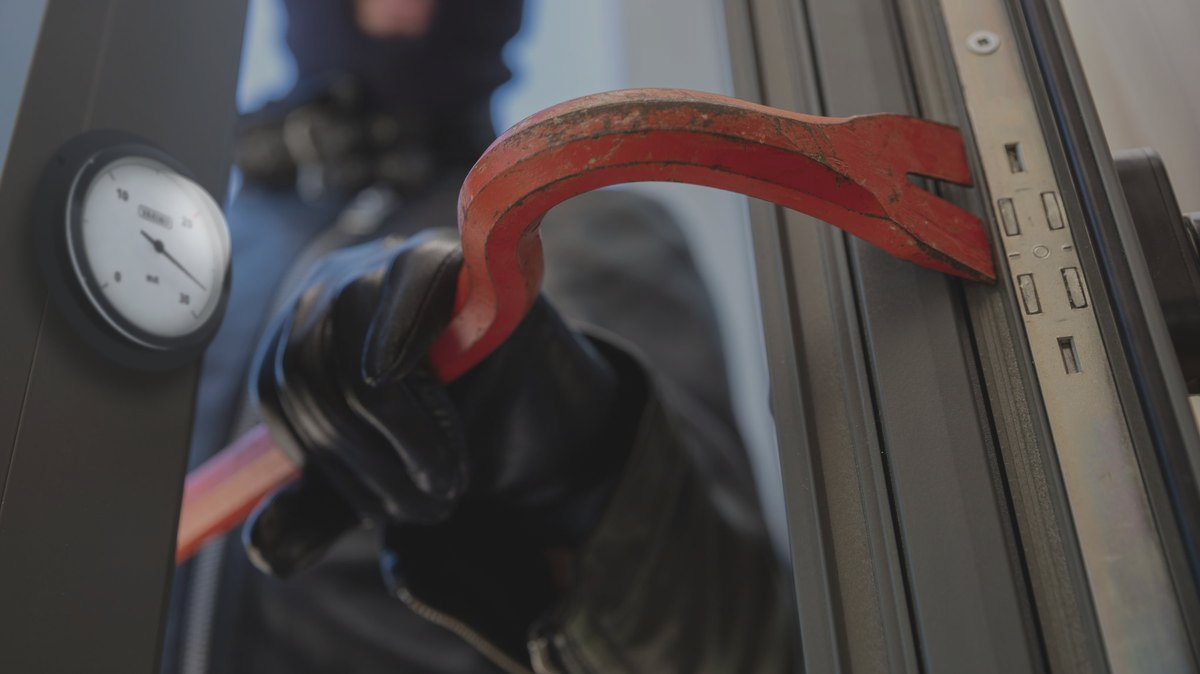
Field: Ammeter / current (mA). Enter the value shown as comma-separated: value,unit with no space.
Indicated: 27.5,mA
